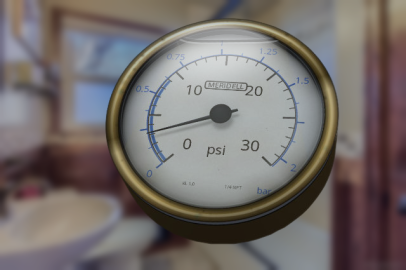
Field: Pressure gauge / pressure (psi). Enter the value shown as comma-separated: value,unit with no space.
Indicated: 3,psi
